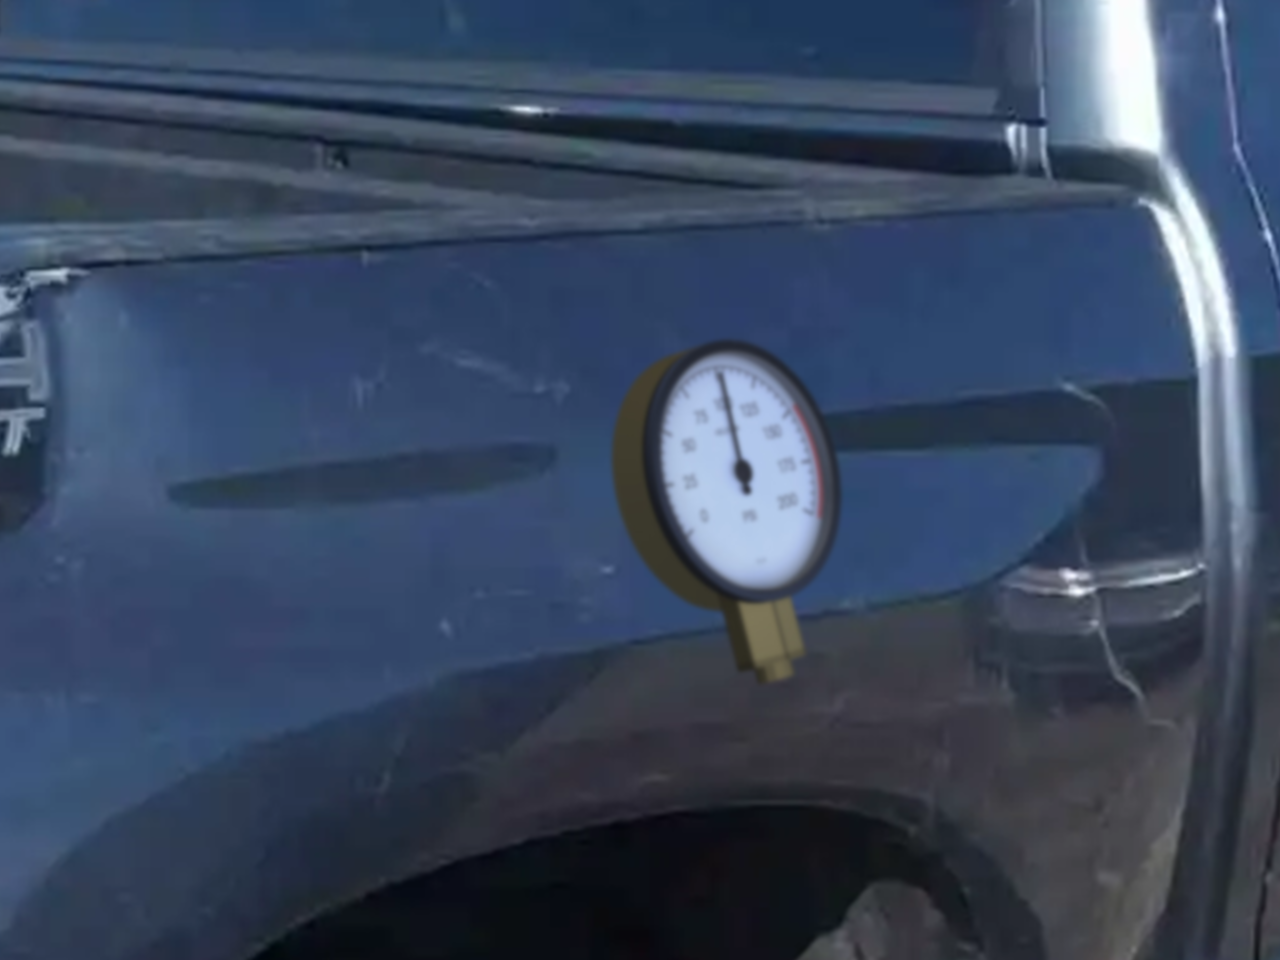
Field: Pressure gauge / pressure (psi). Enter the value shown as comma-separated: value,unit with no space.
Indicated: 100,psi
